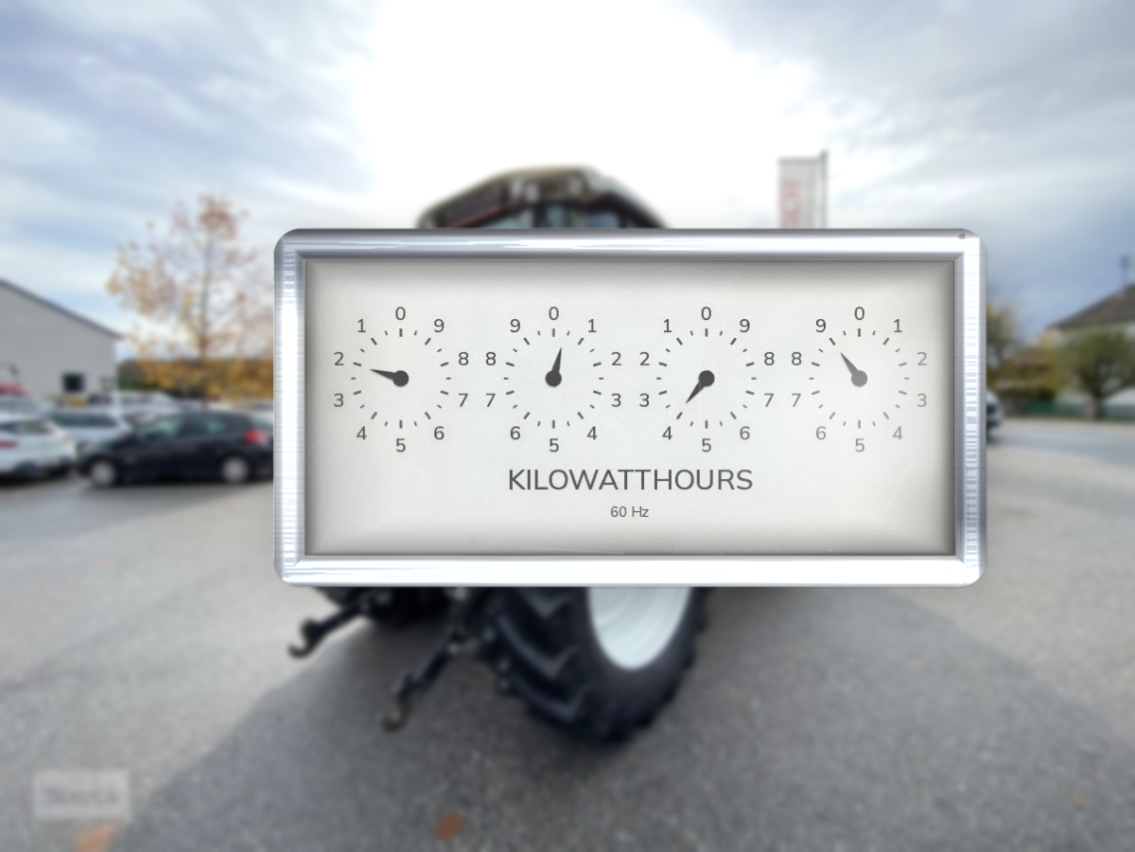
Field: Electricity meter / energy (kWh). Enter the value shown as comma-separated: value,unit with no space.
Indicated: 2039,kWh
